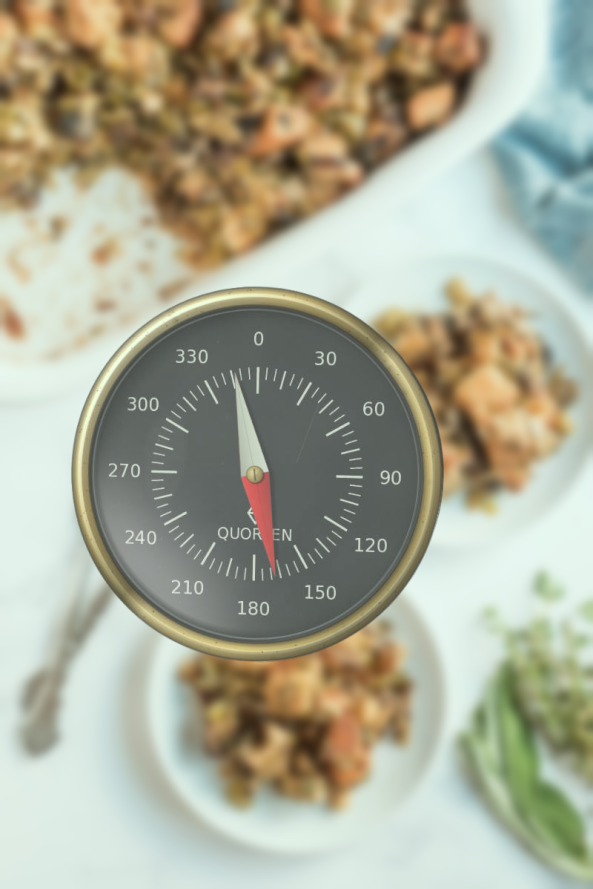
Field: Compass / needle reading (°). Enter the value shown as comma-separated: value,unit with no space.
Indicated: 167.5,°
